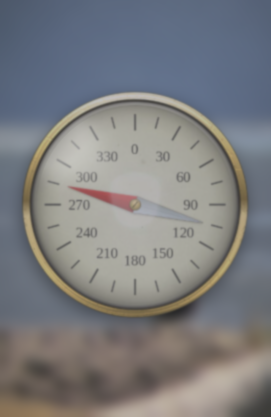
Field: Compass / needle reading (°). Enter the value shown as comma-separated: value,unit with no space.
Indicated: 285,°
